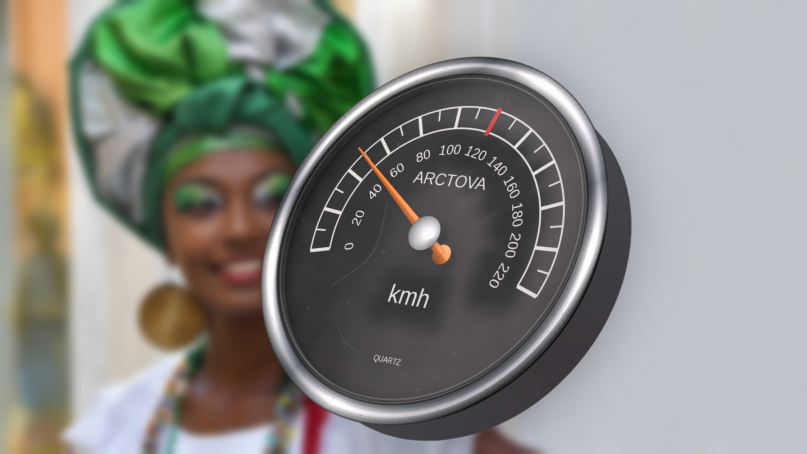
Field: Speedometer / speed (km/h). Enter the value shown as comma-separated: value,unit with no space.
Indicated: 50,km/h
